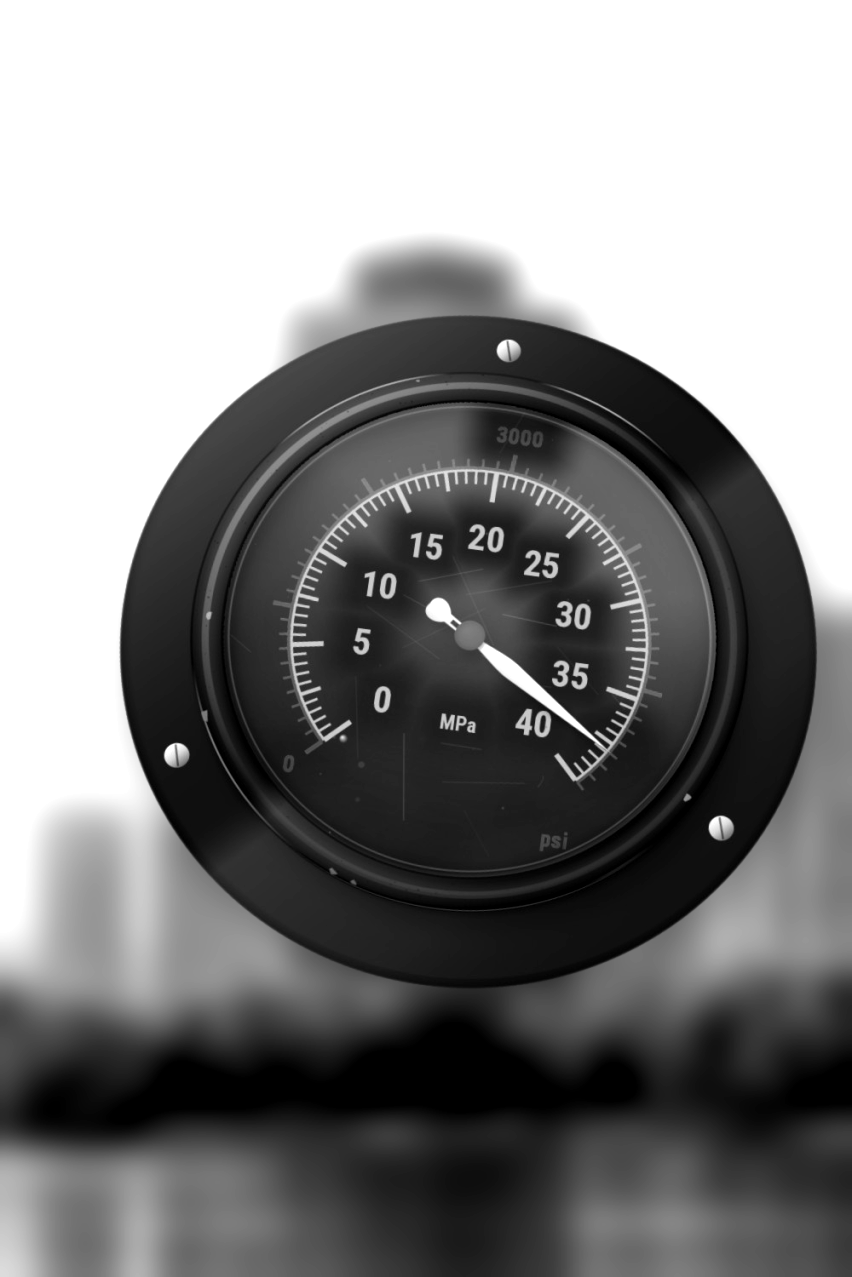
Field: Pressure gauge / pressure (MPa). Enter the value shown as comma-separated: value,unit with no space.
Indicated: 38,MPa
